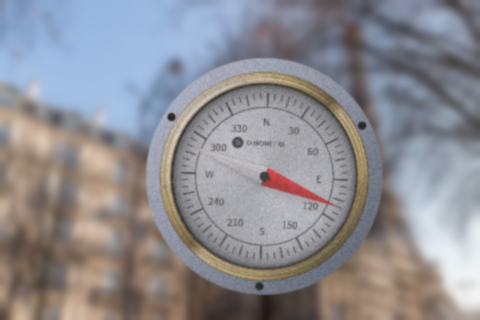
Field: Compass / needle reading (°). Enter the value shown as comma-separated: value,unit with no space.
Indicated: 110,°
